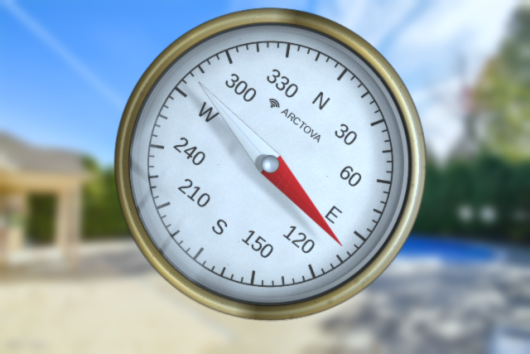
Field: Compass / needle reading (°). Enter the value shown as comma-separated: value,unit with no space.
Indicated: 100,°
